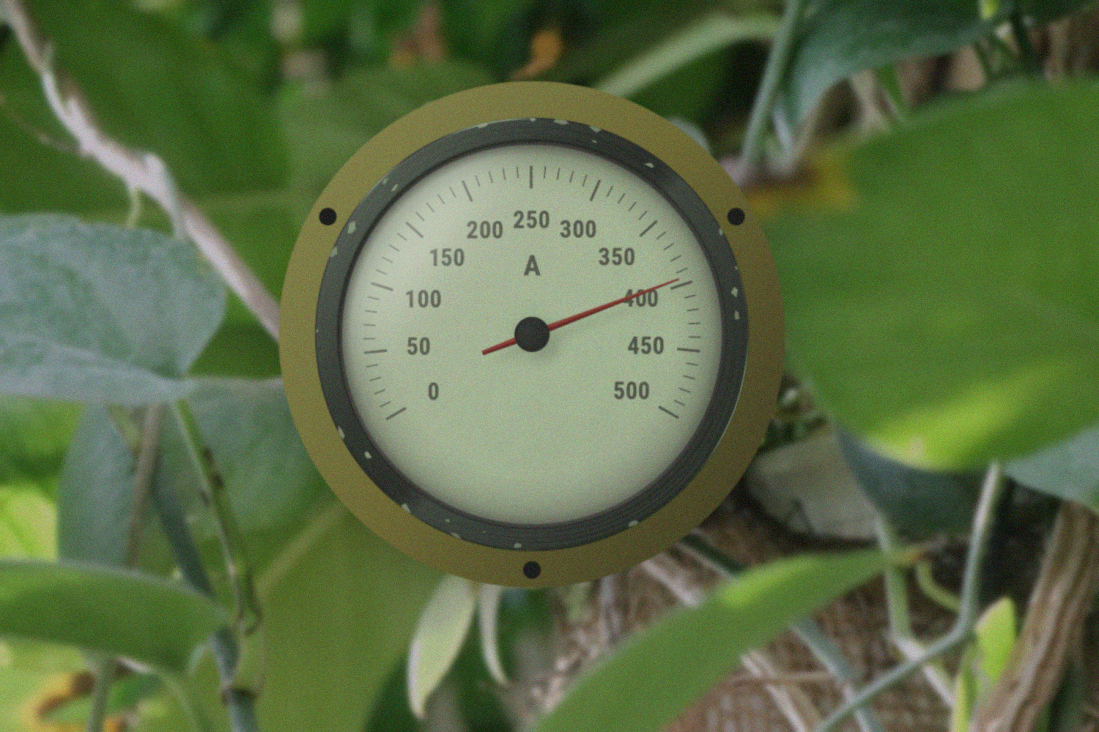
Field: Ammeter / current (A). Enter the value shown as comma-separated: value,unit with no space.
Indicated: 395,A
